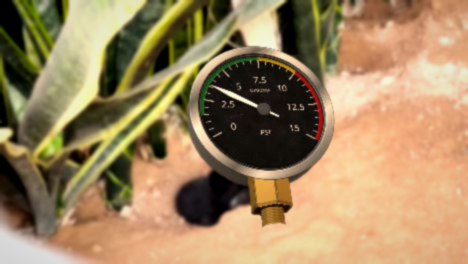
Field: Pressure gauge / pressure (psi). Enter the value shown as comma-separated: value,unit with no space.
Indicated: 3.5,psi
